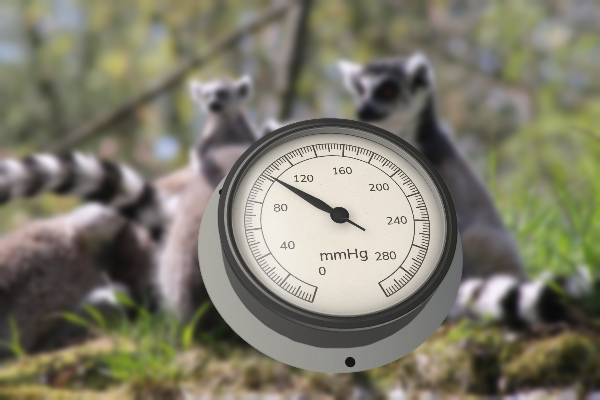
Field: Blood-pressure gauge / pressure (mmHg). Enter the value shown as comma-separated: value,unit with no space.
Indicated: 100,mmHg
